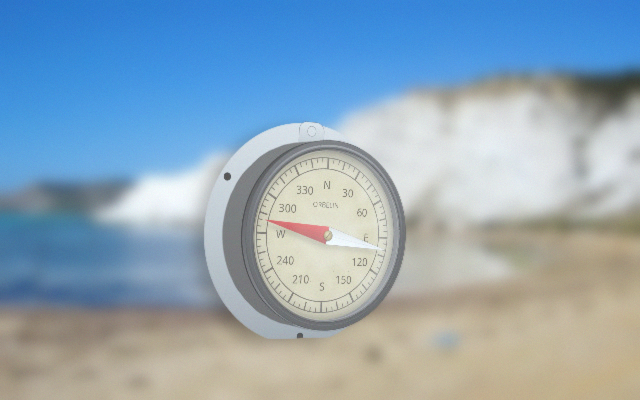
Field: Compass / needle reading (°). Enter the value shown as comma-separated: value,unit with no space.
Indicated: 280,°
